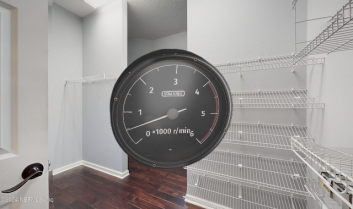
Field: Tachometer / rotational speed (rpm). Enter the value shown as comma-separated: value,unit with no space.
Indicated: 500,rpm
